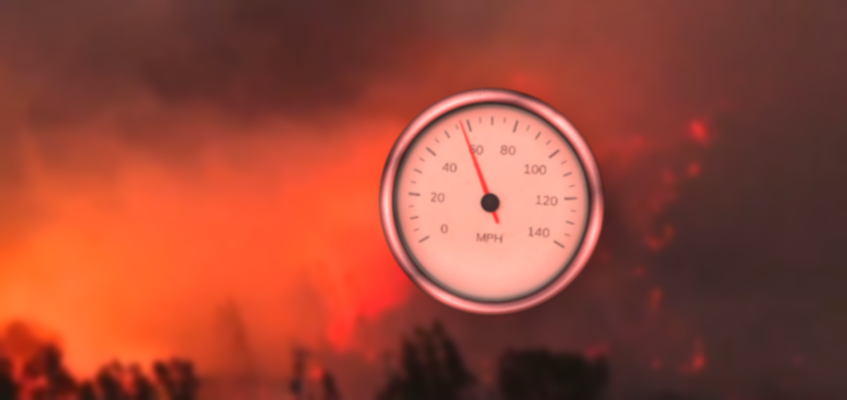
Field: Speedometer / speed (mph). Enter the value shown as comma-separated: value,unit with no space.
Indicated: 57.5,mph
